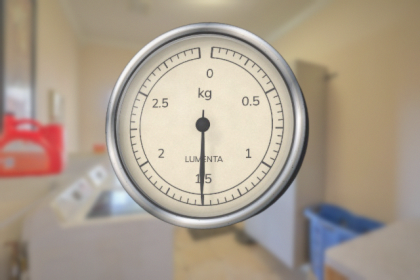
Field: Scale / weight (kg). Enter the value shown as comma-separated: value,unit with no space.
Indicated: 1.5,kg
